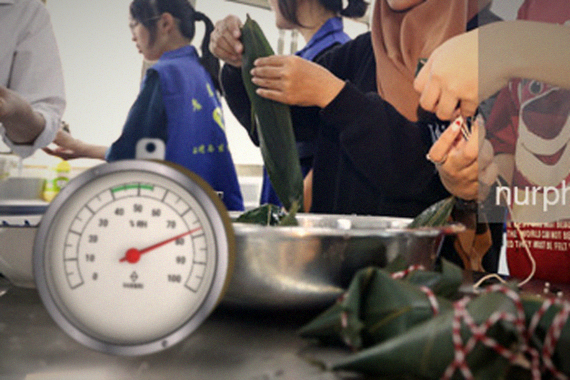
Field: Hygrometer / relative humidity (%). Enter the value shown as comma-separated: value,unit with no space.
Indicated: 77.5,%
